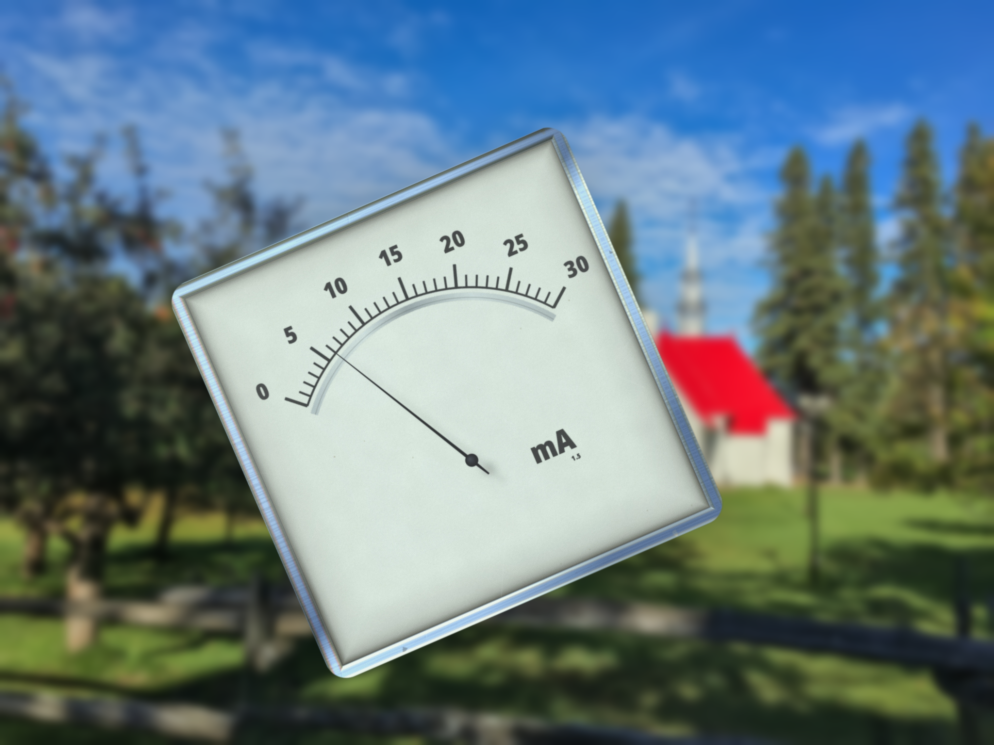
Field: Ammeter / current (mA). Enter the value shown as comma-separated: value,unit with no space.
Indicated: 6,mA
